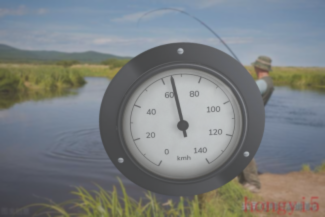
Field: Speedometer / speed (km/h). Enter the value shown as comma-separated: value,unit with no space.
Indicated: 65,km/h
